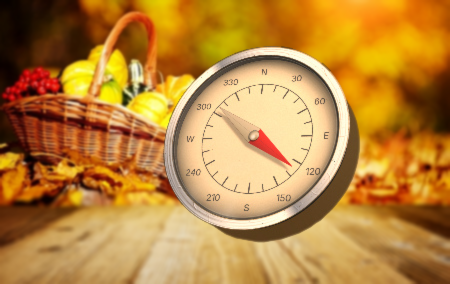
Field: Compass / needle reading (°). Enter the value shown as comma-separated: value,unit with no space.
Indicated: 127.5,°
